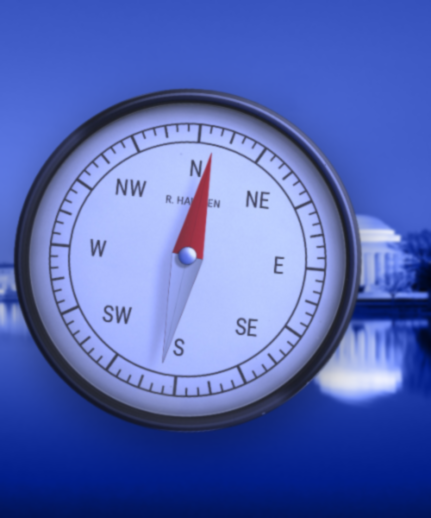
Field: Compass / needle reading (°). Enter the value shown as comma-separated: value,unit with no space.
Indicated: 7.5,°
